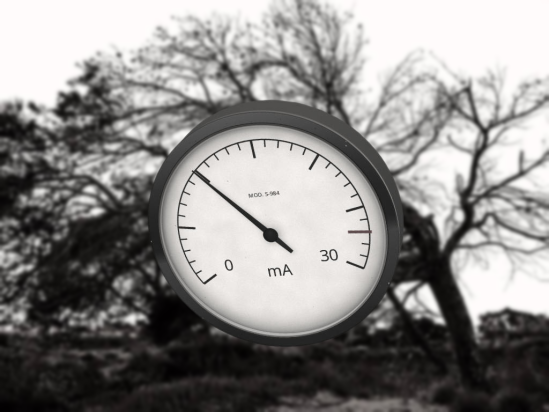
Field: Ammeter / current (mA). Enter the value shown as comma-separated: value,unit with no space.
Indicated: 10,mA
